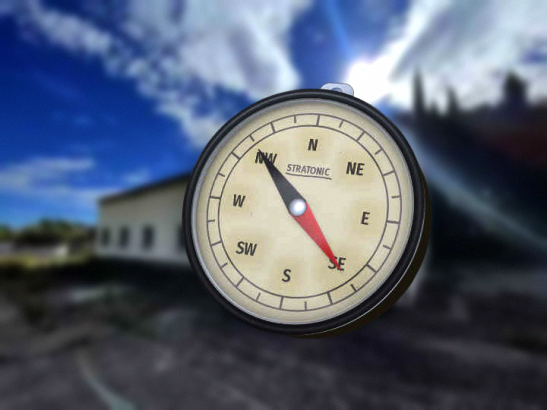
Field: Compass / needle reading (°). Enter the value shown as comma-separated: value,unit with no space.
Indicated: 135,°
